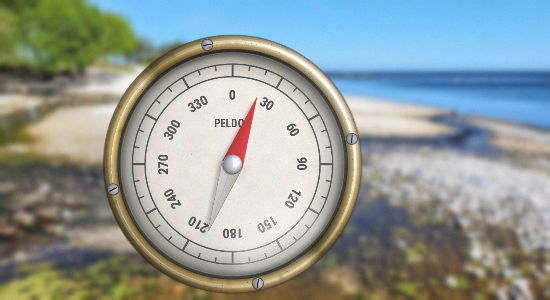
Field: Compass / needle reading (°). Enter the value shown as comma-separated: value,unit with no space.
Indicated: 20,°
